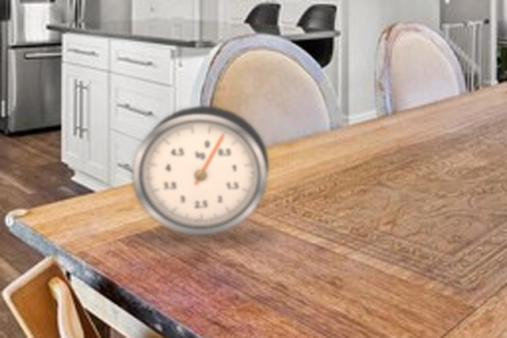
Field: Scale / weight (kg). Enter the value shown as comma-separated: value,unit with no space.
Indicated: 0.25,kg
